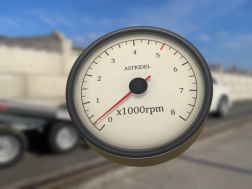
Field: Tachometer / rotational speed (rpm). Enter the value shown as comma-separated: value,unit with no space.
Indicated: 250,rpm
